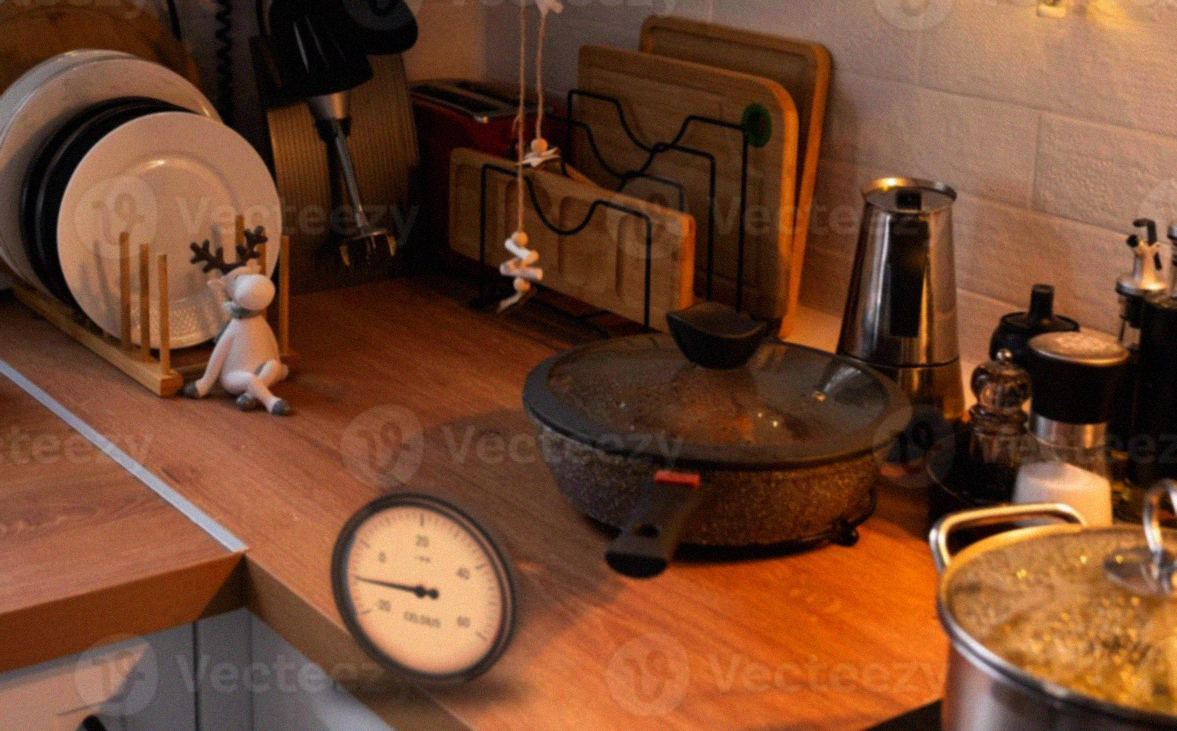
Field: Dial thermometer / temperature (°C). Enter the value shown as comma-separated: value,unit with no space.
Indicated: -10,°C
